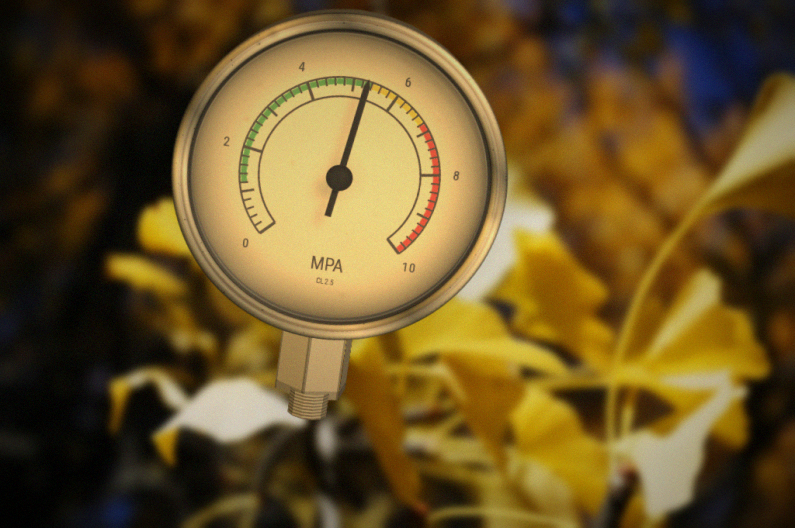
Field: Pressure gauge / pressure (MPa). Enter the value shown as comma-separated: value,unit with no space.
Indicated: 5.3,MPa
